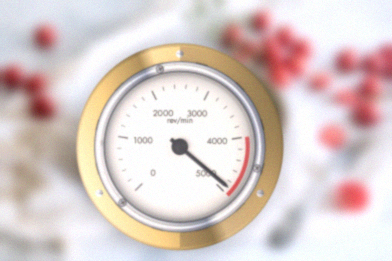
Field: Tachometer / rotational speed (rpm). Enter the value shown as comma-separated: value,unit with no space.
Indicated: 4900,rpm
